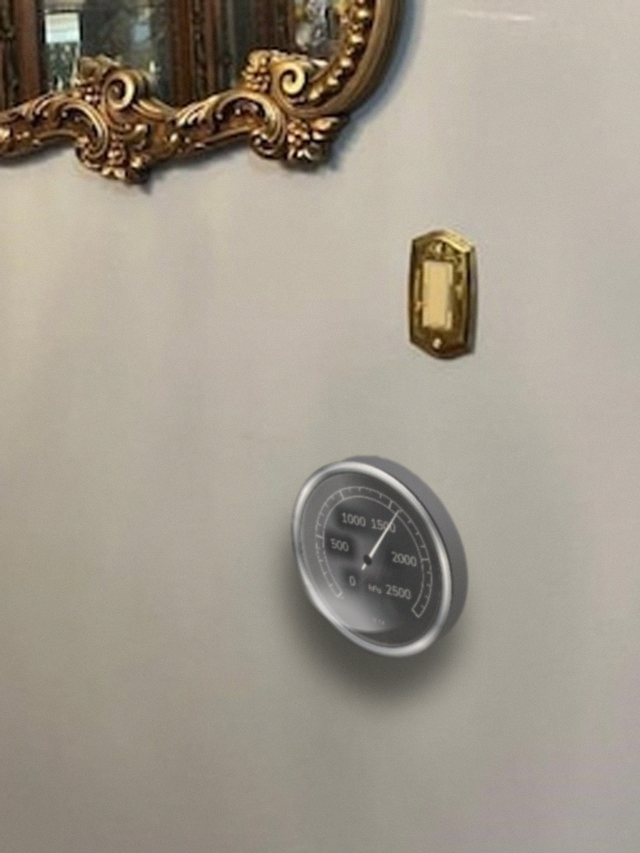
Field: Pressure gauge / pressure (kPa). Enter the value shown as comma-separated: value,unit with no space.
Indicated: 1600,kPa
